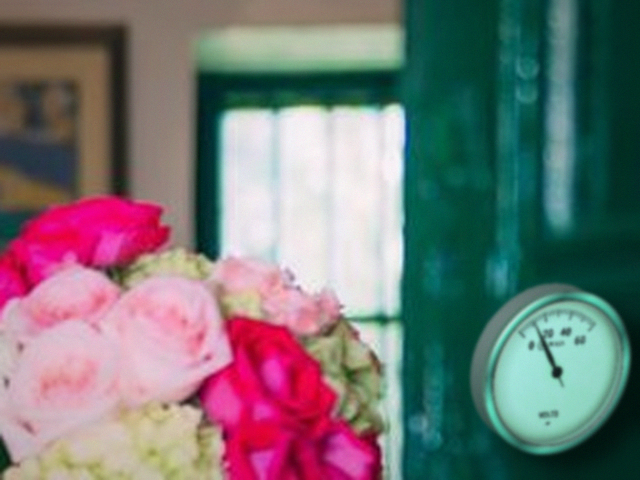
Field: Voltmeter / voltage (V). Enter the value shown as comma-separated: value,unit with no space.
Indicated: 10,V
